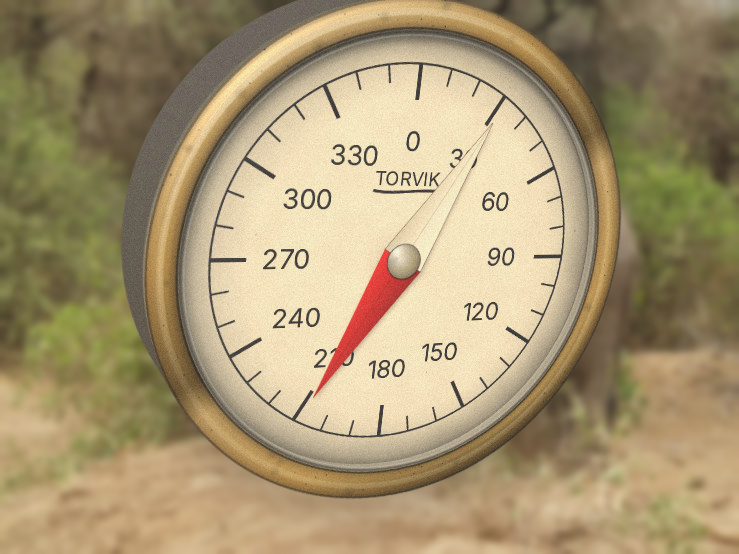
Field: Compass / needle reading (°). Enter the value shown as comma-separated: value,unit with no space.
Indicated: 210,°
